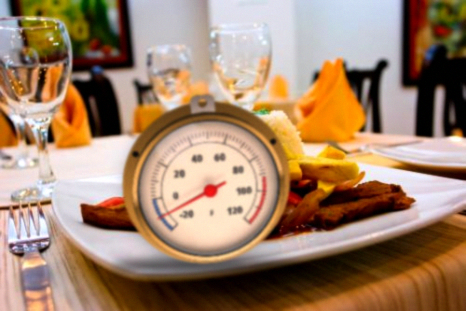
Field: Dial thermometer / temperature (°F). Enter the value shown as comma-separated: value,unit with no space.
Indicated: -10,°F
